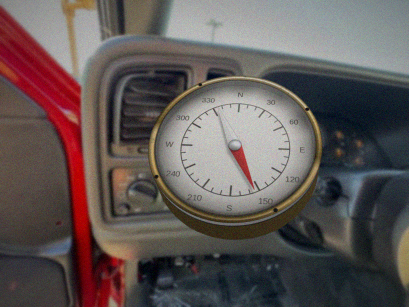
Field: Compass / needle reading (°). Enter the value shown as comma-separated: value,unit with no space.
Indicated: 155,°
